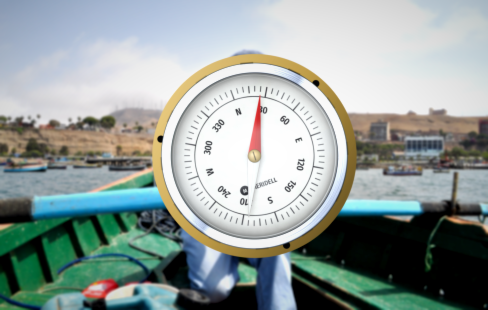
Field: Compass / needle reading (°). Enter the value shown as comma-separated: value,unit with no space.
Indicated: 25,°
